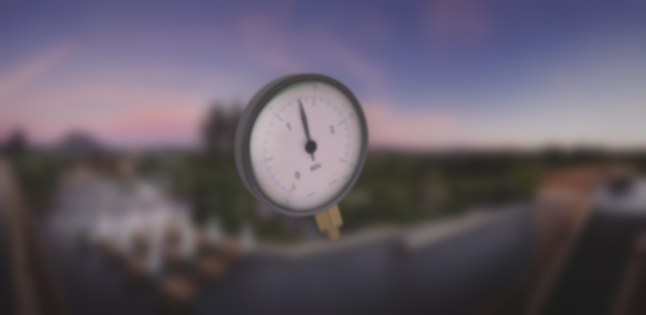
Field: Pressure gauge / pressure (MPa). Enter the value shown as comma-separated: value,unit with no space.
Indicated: 1.3,MPa
